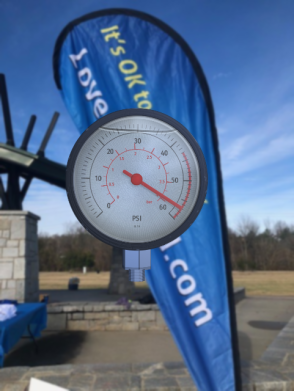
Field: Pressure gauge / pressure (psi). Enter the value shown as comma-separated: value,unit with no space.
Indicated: 57,psi
